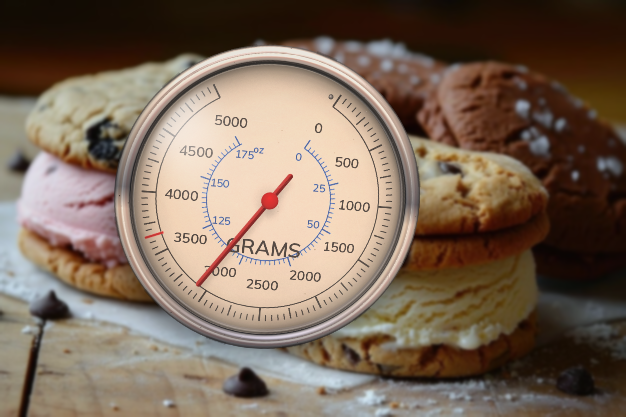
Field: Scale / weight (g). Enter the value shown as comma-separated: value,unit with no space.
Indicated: 3100,g
